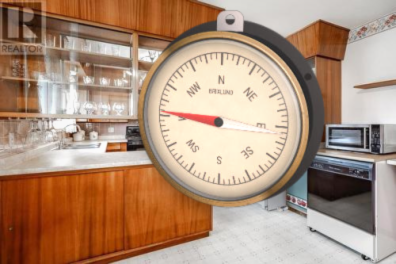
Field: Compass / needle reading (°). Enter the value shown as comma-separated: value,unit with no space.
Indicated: 275,°
